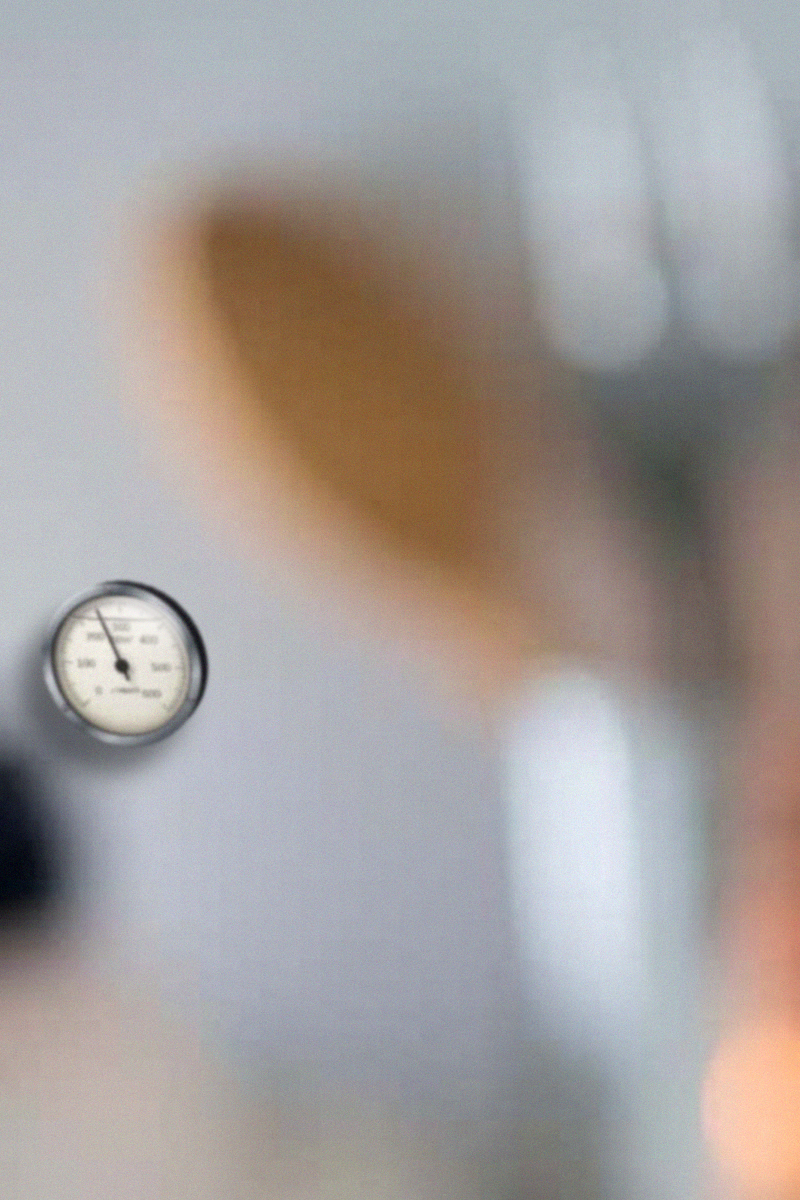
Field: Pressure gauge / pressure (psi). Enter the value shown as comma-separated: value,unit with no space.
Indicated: 250,psi
